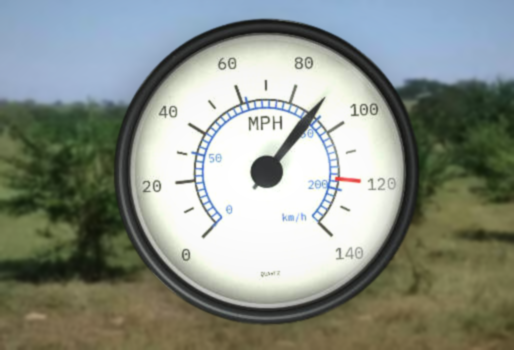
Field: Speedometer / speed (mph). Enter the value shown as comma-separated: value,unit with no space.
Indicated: 90,mph
